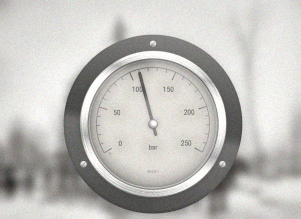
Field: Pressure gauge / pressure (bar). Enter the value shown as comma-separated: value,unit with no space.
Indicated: 110,bar
